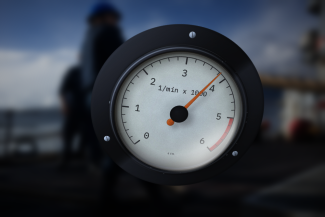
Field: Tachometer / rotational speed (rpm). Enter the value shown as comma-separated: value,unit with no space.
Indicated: 3800,rpm
